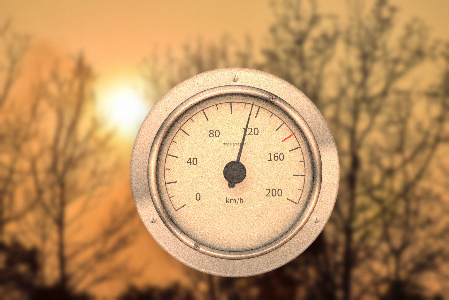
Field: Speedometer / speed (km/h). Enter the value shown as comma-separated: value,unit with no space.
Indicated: 115,km/h
